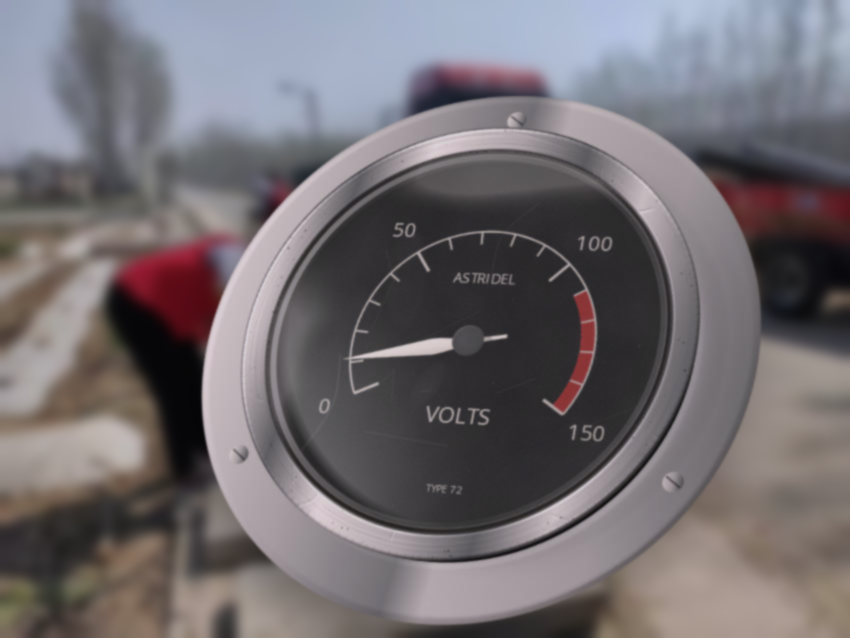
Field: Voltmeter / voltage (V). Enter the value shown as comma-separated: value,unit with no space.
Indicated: 10,V
